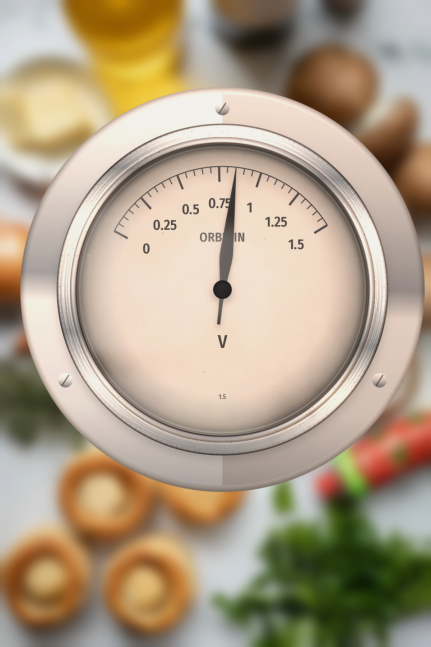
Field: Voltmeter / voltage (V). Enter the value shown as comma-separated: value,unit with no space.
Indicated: 0.85,V
